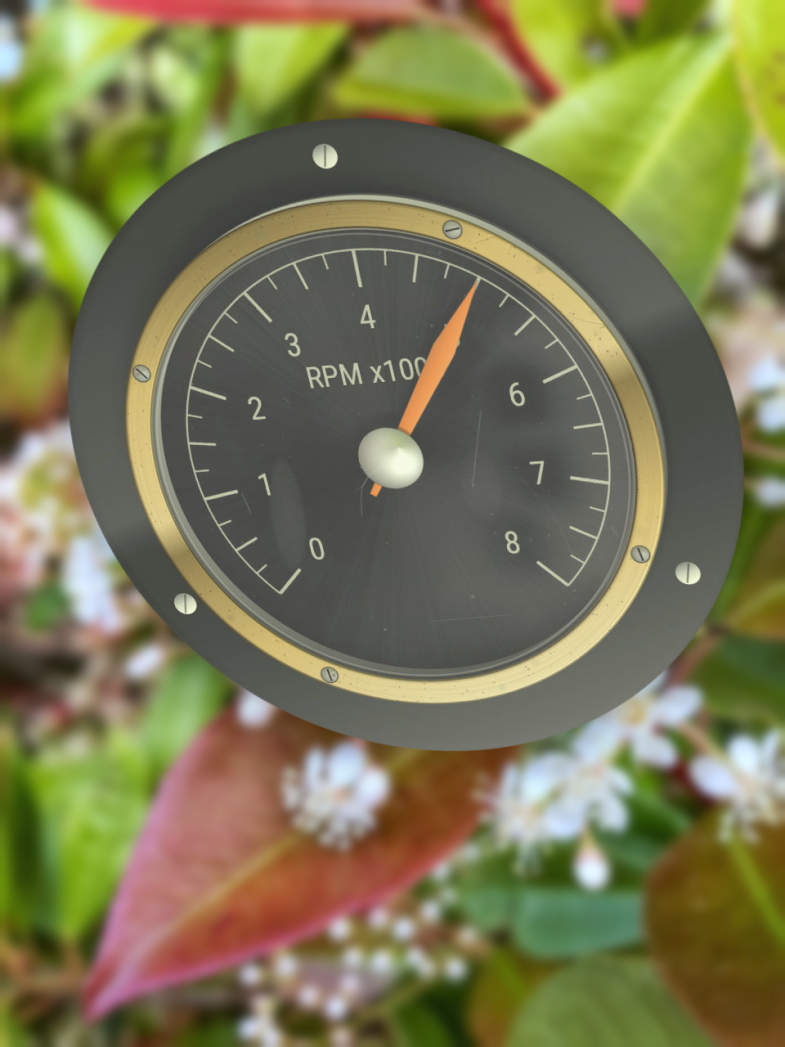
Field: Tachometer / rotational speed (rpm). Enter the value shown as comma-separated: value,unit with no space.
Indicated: 5000,rpm
